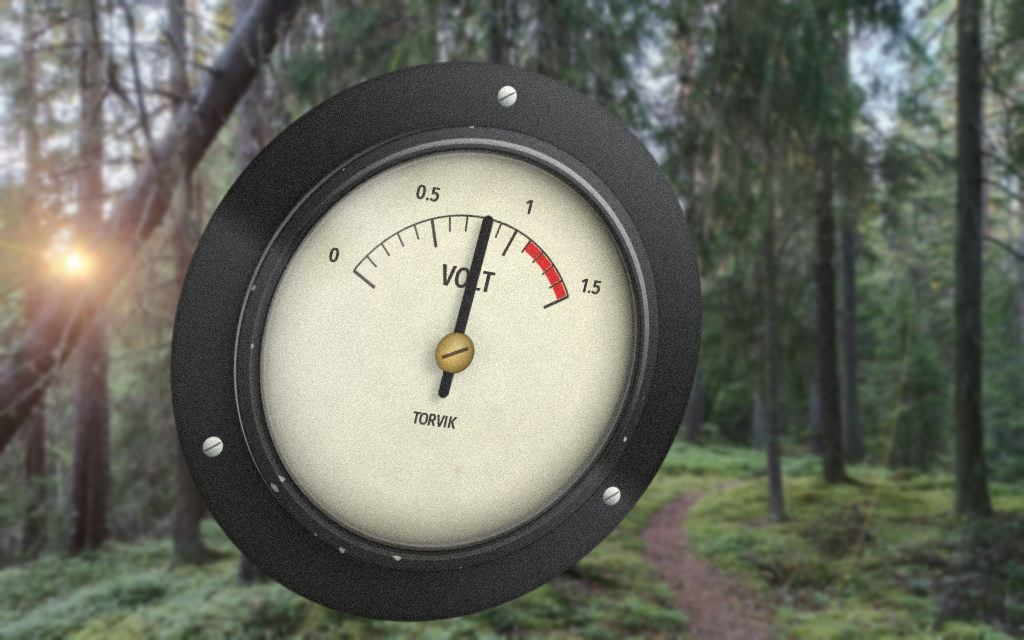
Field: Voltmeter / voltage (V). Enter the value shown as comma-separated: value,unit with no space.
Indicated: 0.8,V
